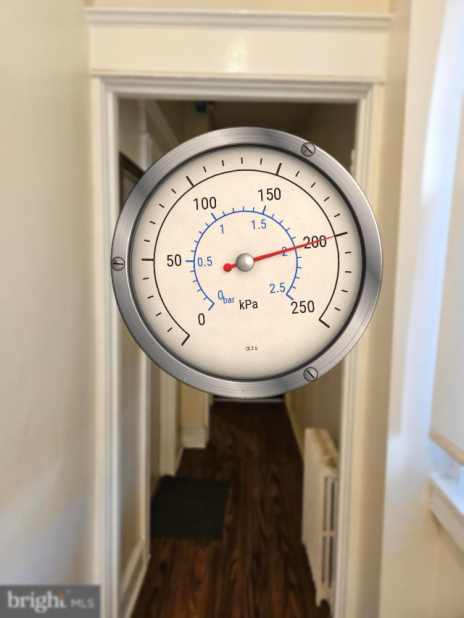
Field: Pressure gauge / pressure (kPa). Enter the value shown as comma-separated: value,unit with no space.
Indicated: 200,kPa
